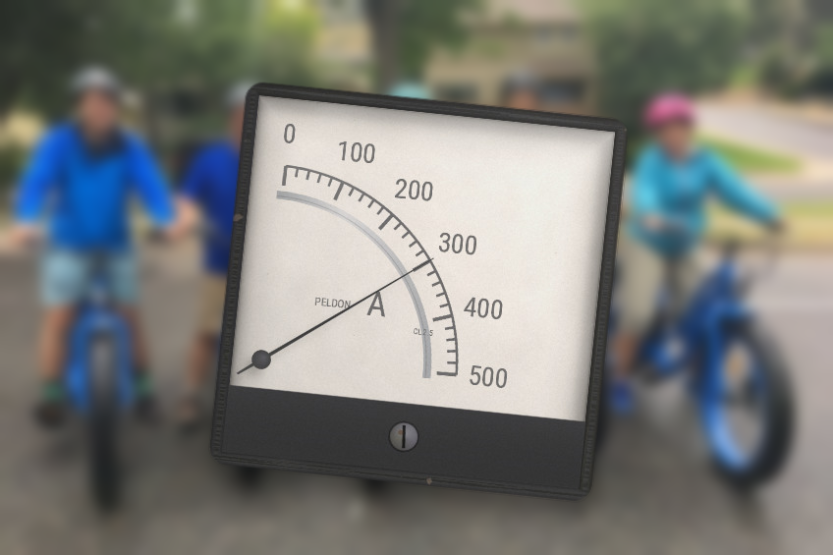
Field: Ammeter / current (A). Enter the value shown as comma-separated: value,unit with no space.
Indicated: 300,A
